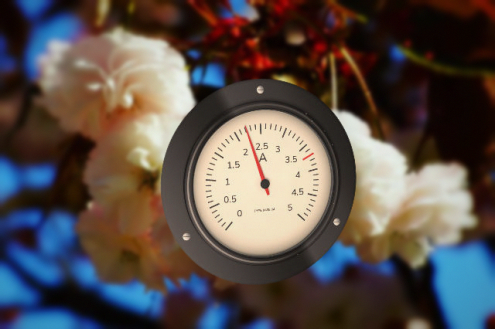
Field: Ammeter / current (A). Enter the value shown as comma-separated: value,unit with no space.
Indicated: 2.2,A
